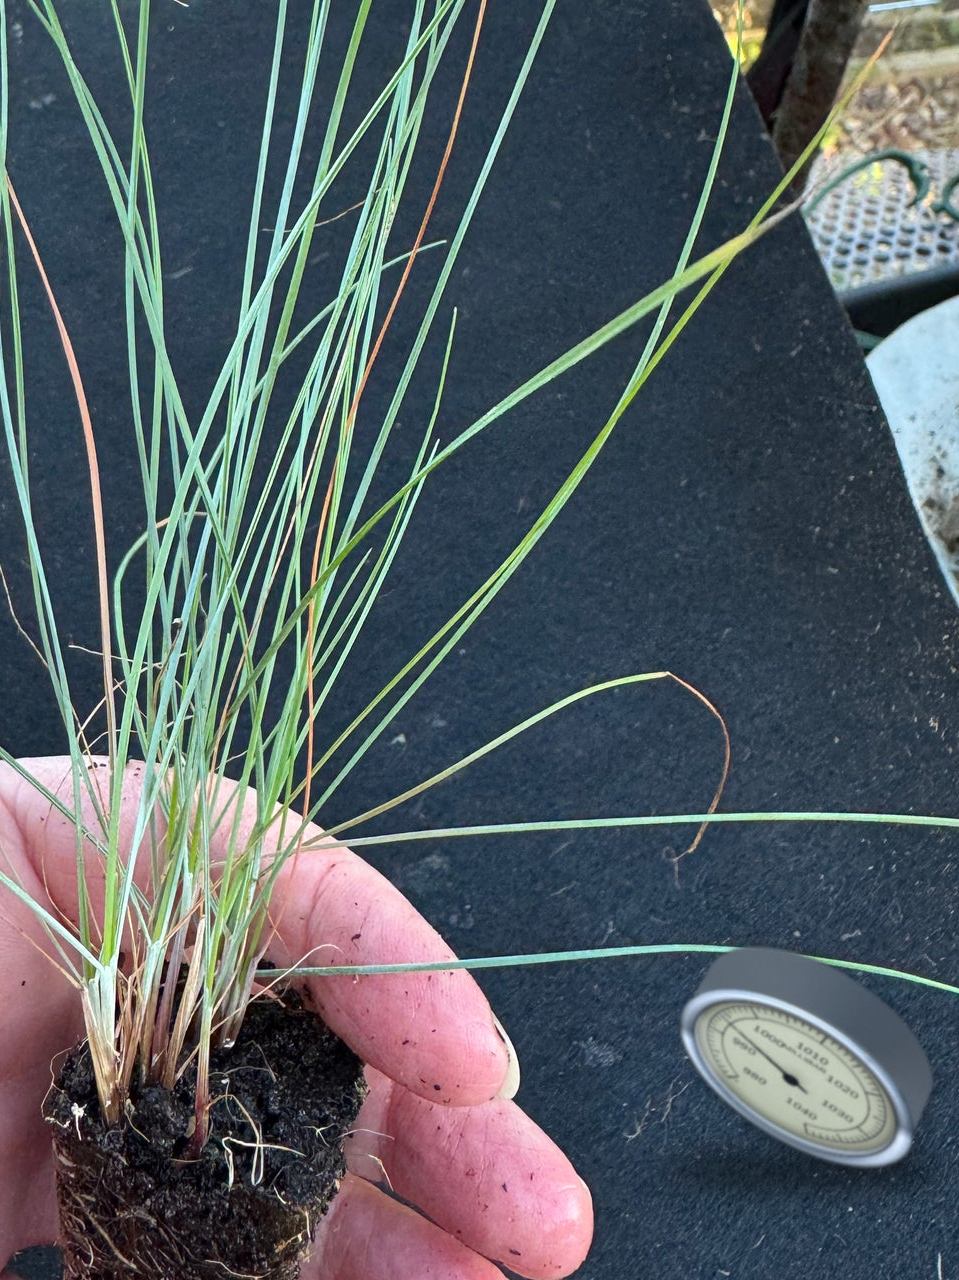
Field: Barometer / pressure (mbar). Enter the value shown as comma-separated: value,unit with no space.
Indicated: 995,mbar
